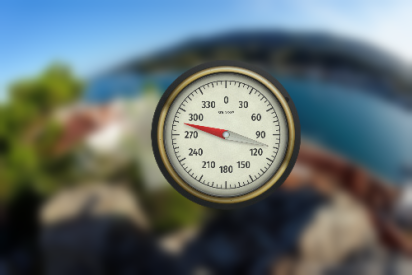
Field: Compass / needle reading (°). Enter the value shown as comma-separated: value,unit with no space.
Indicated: 285,°
